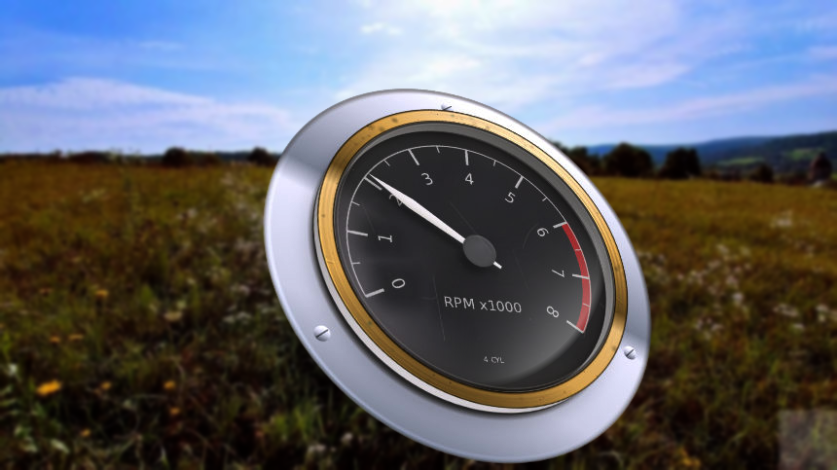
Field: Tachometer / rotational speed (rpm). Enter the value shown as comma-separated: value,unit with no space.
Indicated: 2000,rpm
